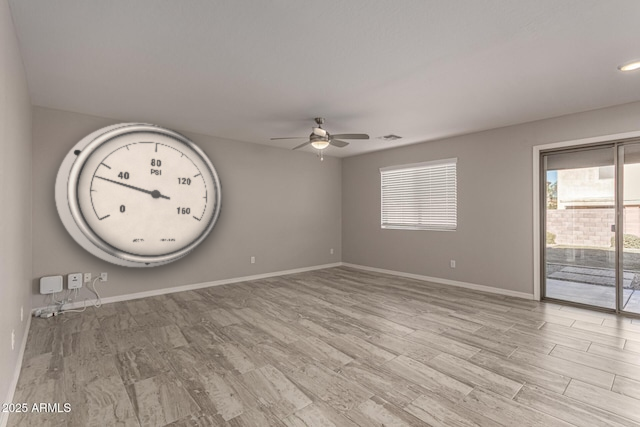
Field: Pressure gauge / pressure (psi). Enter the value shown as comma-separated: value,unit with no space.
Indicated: 30,psi
